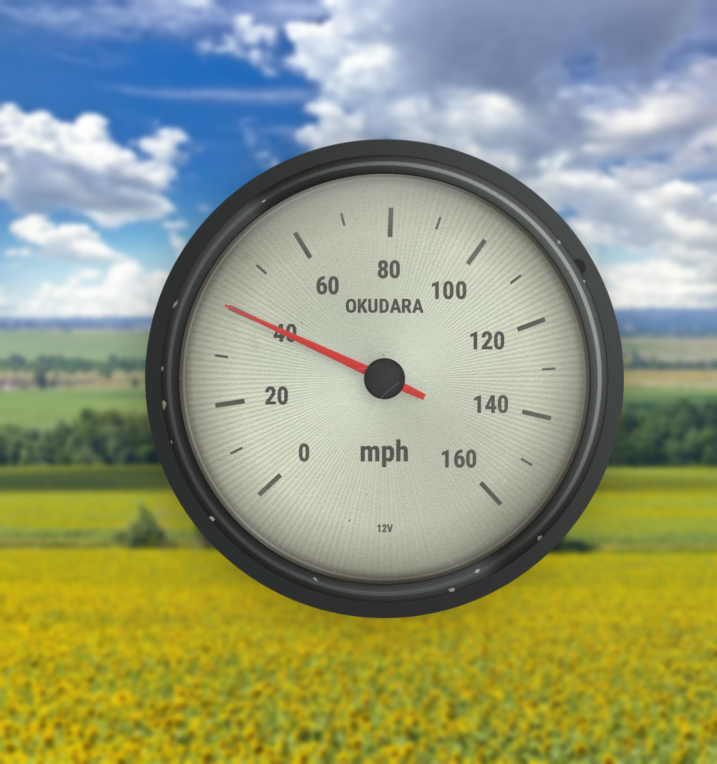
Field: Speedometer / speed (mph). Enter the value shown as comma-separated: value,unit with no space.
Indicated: 40,mph
